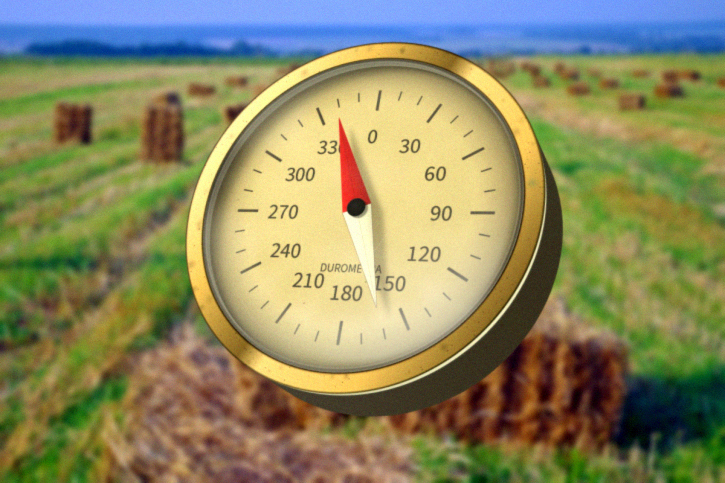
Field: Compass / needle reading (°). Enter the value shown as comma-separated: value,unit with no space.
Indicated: 340,°
